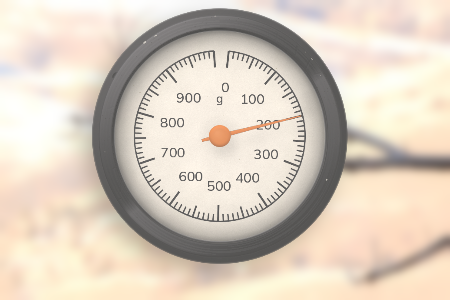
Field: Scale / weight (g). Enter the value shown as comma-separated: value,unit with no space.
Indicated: 200,g
